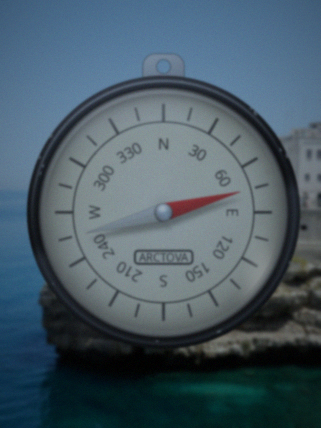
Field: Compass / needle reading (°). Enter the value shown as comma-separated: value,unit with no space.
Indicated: 75,°
